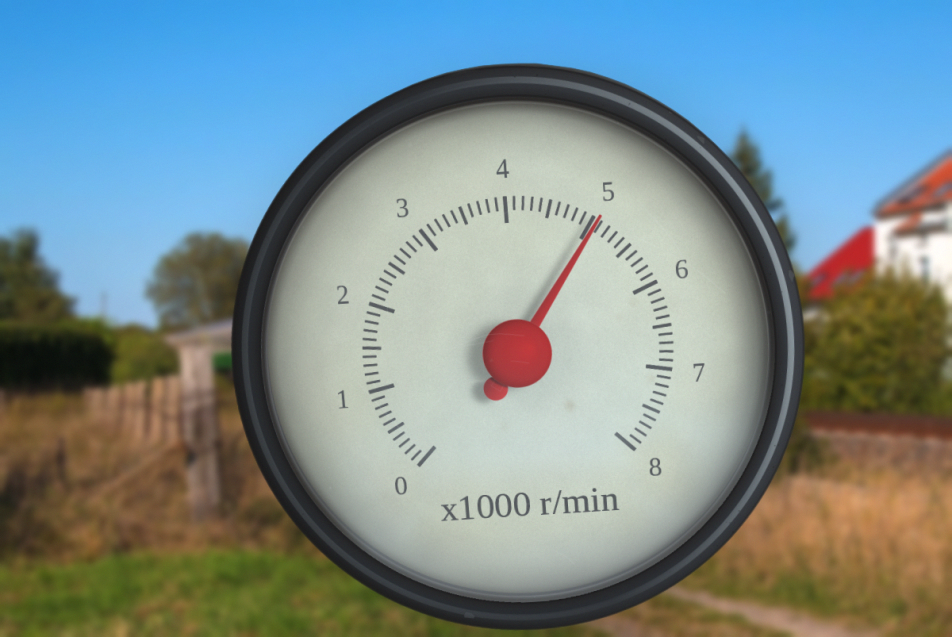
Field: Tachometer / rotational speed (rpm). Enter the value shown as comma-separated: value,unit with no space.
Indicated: 5050,rpm
